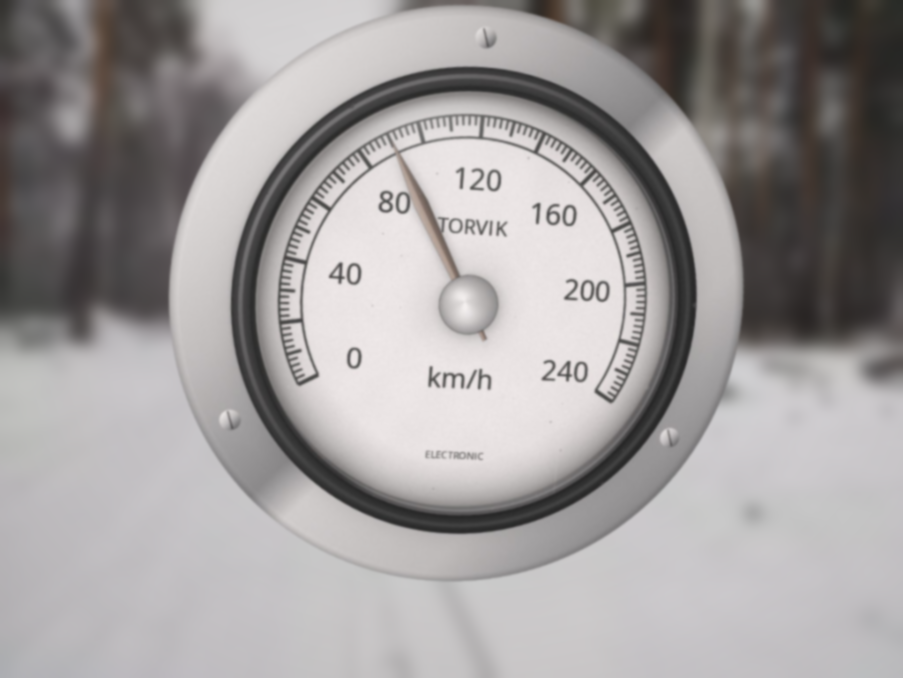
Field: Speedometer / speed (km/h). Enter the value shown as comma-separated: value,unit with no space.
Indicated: 90,km/h
